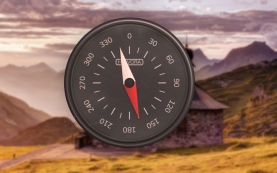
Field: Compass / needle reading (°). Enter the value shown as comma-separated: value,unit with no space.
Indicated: 165,°
